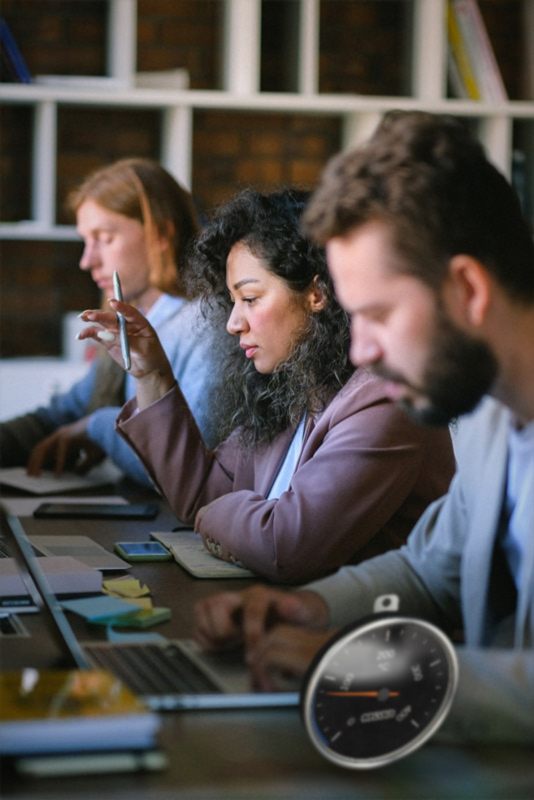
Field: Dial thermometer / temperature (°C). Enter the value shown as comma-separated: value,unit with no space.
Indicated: 80,°C
